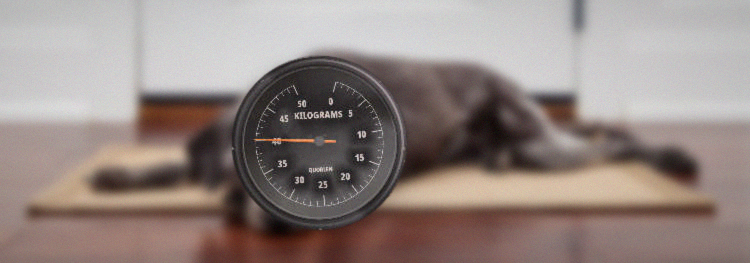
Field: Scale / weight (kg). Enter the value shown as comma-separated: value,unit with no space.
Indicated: 40,kg
